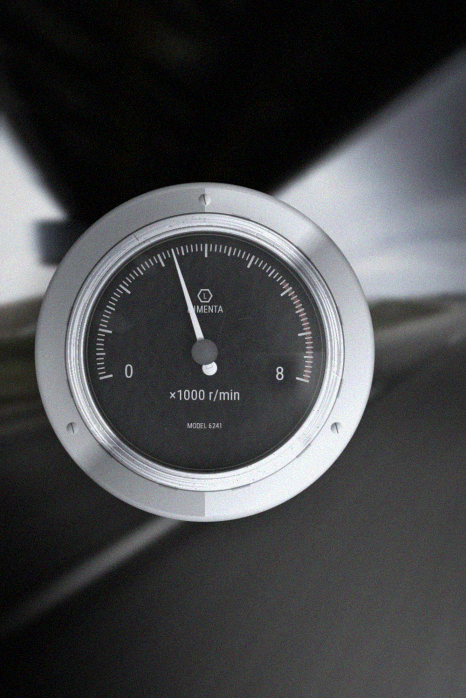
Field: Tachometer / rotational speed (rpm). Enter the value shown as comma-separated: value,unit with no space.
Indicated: 3300,rpm
